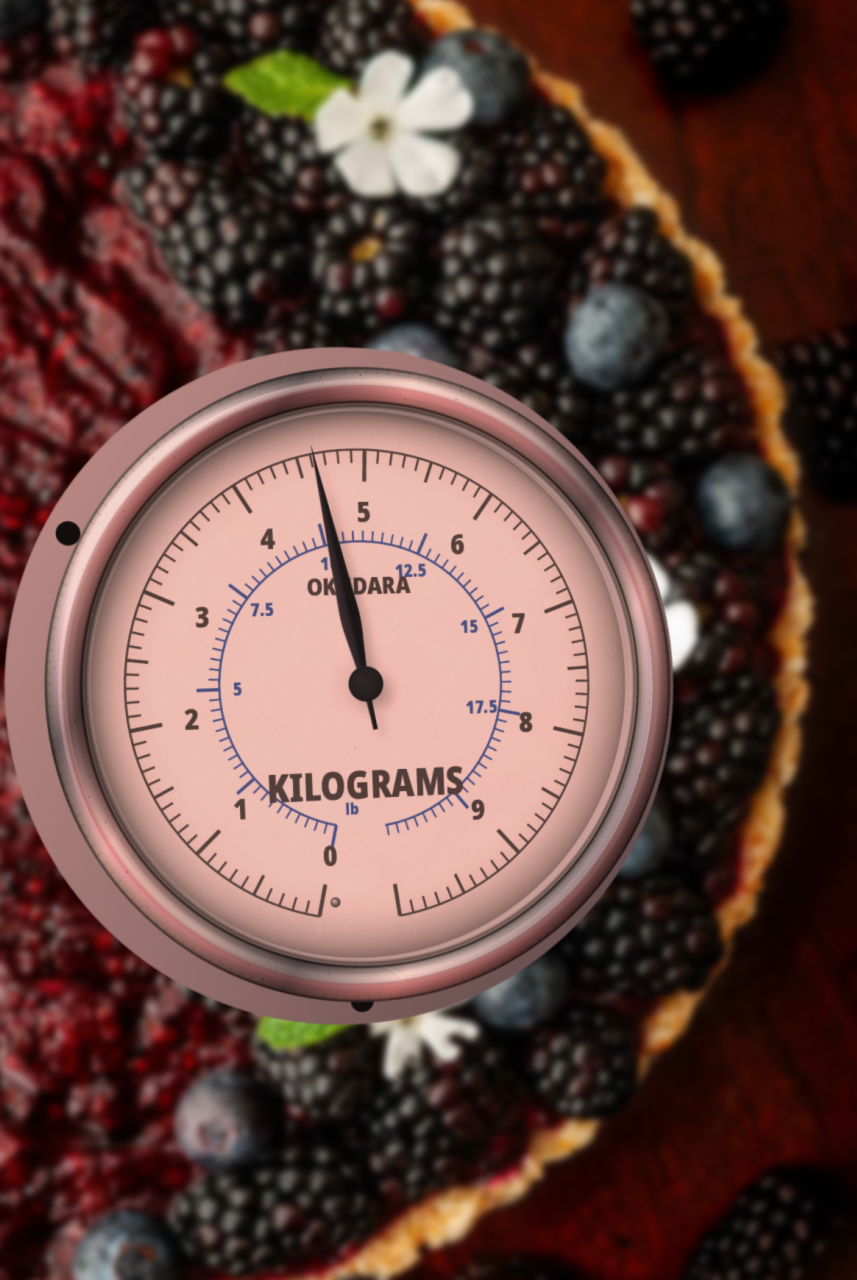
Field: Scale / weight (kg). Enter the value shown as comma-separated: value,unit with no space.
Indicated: 4.6,kg
